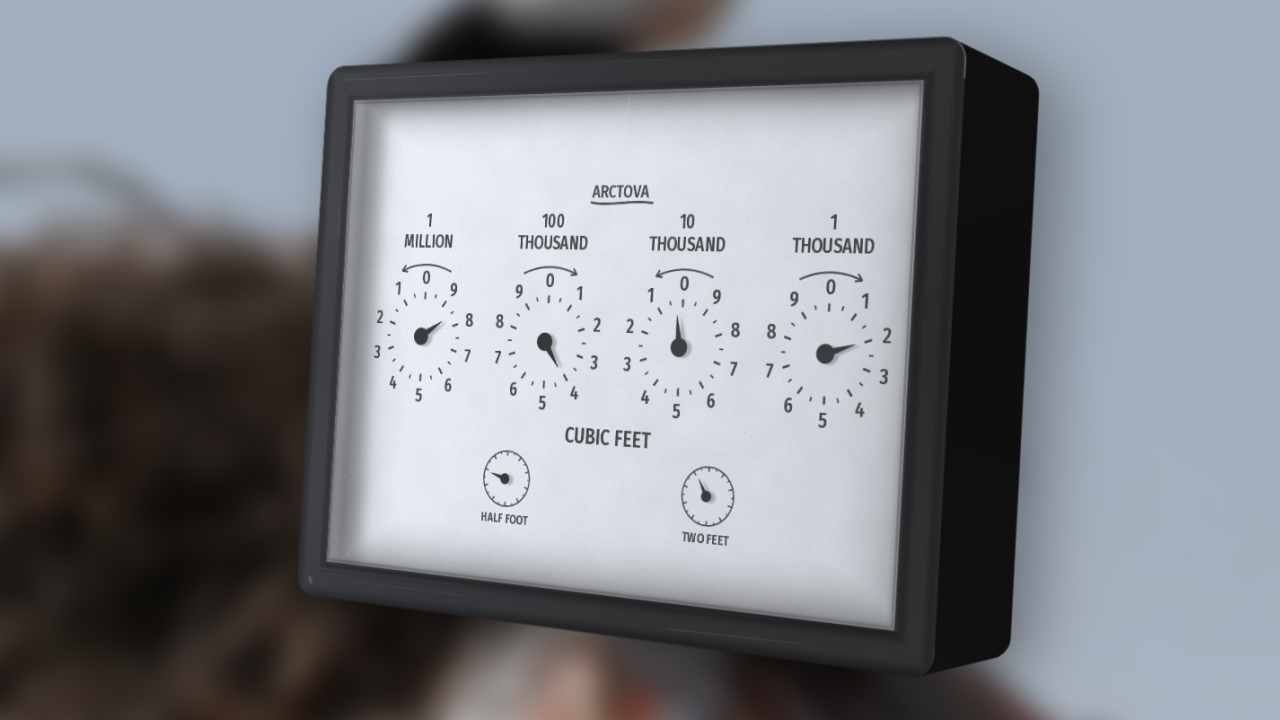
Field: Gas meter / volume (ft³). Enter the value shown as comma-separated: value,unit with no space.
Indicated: 840200,ft³
